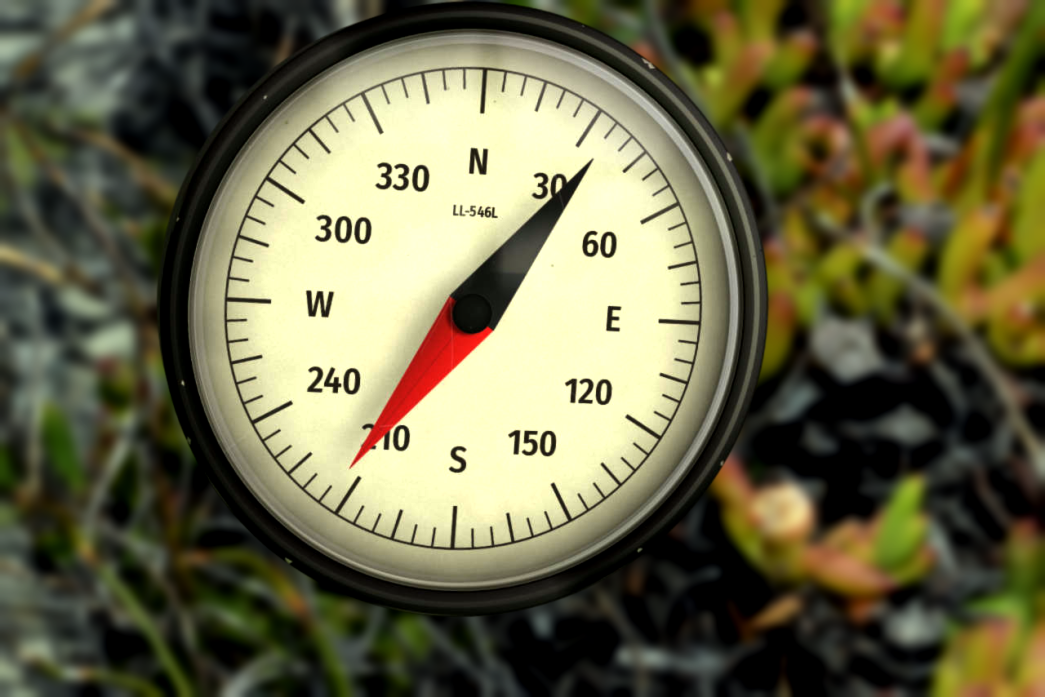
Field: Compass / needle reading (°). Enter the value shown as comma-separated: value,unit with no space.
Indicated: 215,°
